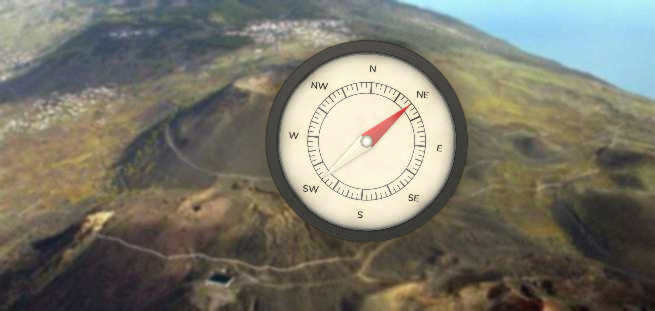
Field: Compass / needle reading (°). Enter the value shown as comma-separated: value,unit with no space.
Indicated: 45,°
